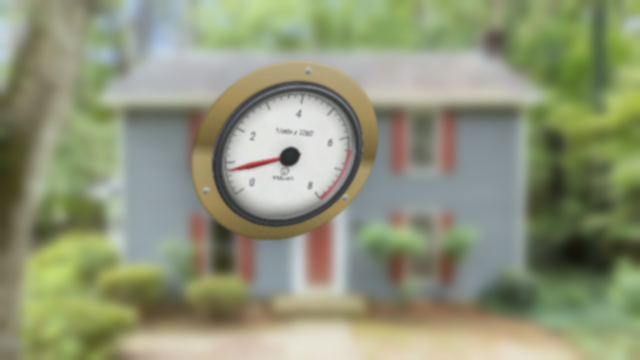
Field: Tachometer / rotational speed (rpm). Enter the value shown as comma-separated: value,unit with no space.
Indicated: 800,rpm
